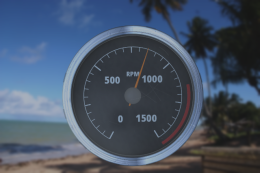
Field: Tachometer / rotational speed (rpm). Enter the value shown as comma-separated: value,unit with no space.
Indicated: 850,rpm
